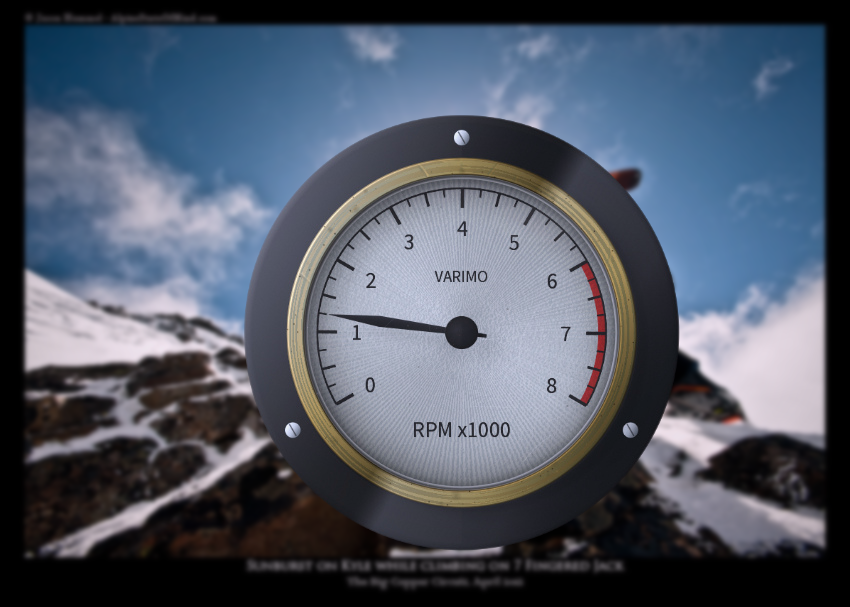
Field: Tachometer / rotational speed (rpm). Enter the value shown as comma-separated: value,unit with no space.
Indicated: 1250,rpm
